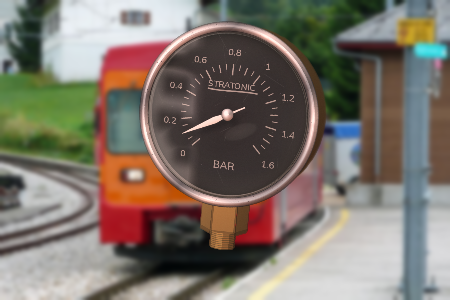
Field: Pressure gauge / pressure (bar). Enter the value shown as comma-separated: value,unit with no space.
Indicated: 0.1,bar
